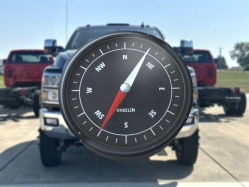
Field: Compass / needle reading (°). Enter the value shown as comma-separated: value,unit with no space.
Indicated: 210,°
